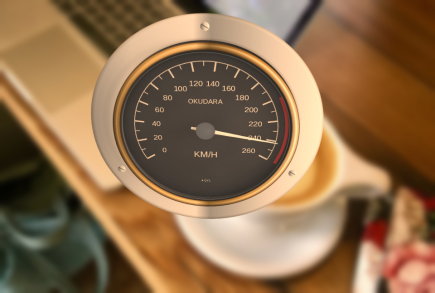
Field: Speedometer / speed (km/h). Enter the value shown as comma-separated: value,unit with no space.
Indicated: 240,km/h
